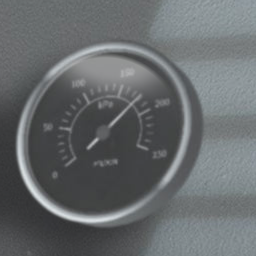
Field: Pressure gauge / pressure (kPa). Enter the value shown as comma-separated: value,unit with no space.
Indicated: 180,kPa
